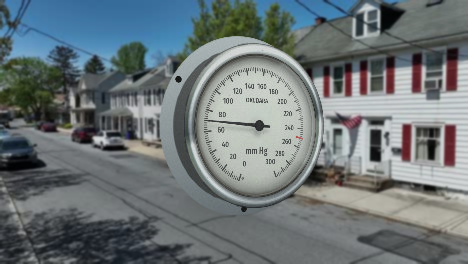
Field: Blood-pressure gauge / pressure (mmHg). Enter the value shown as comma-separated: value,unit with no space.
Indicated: 70,mmHg
